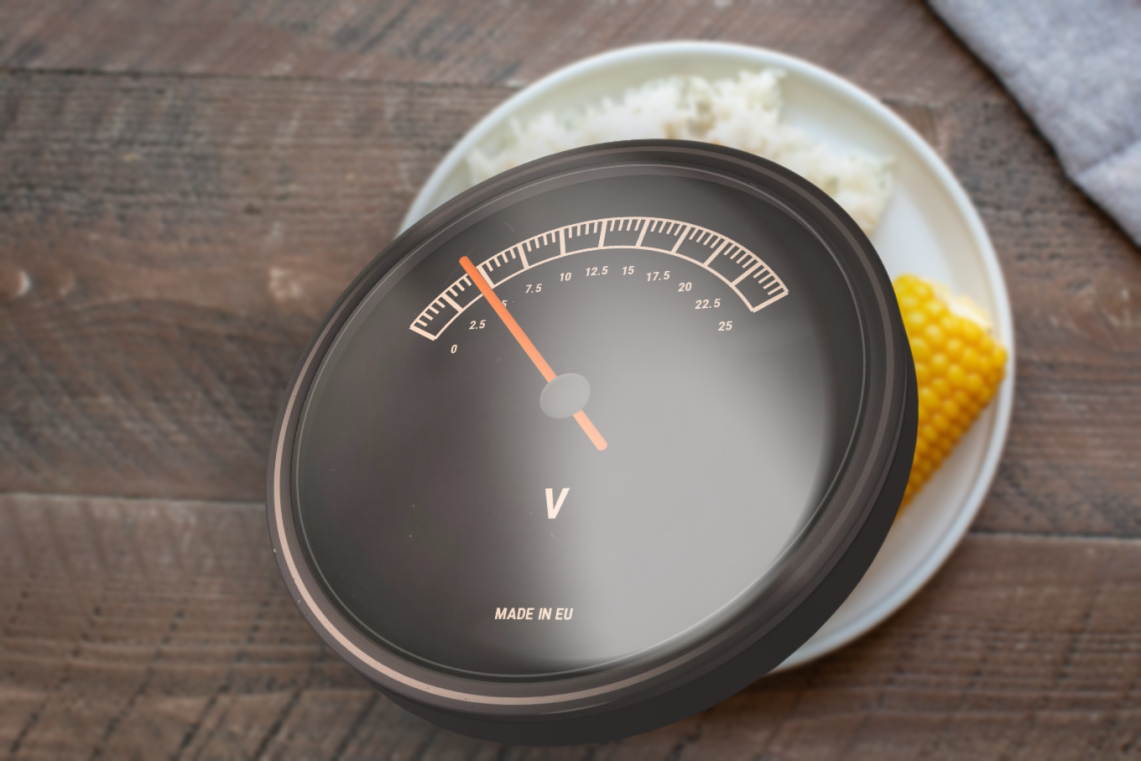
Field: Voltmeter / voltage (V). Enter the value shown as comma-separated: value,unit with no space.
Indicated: 4.5,V
